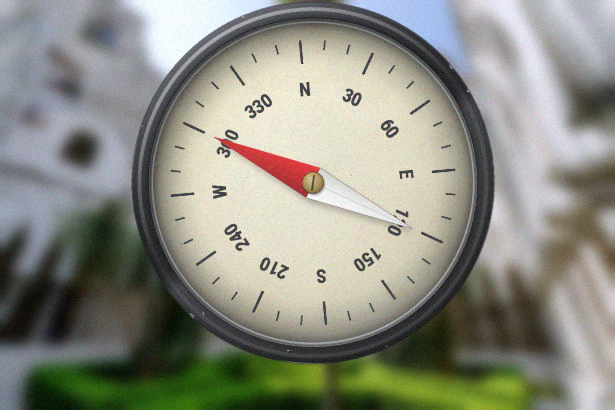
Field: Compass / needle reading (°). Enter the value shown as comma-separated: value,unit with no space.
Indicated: 300,°
